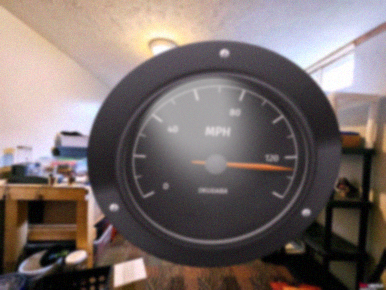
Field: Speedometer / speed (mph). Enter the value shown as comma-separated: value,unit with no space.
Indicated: 125,mph
